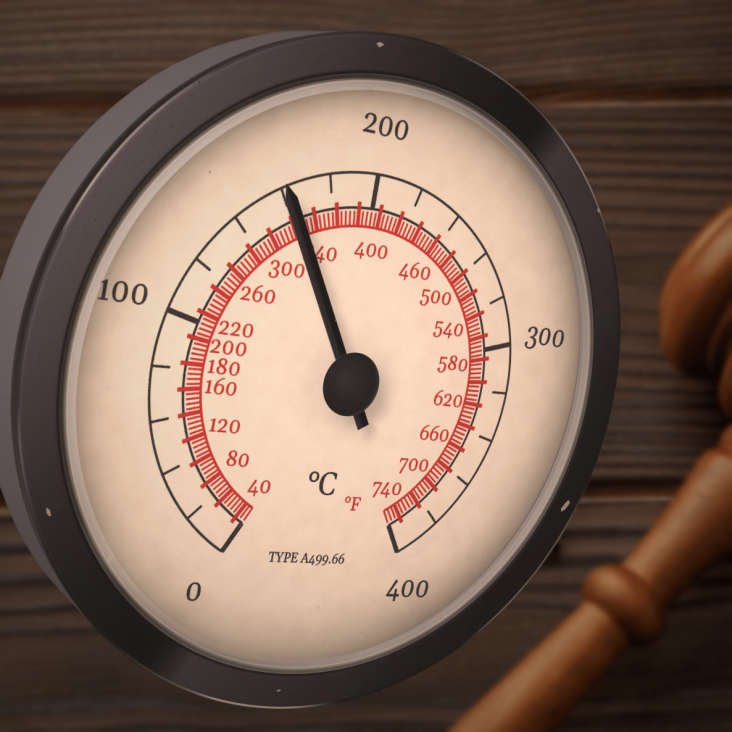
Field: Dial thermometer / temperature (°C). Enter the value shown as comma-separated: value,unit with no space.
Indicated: 160,°C
